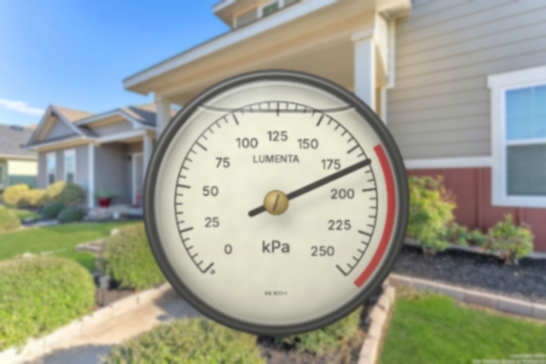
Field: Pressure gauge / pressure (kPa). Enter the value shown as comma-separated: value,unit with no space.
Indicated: 185,kPa
